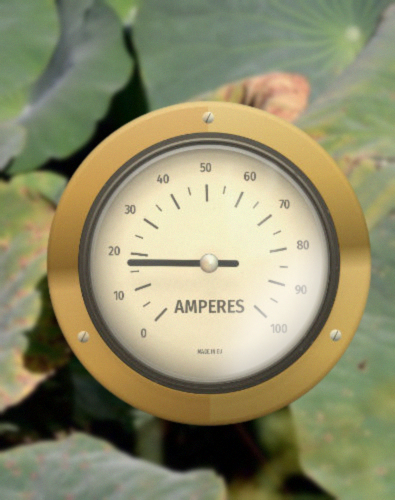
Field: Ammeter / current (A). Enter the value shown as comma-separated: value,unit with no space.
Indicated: 17.5,A
